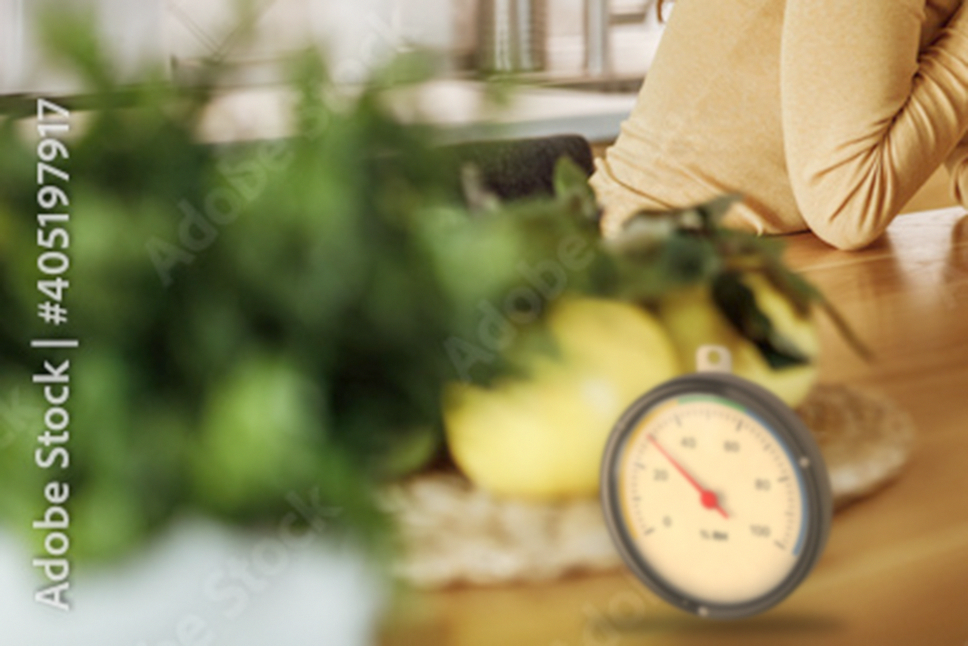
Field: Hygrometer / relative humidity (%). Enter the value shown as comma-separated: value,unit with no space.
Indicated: 30,%
